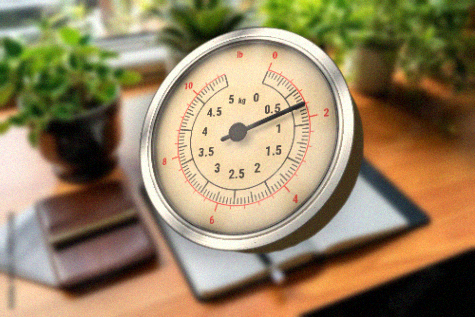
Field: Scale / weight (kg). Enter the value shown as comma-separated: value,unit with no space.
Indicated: 0.75,kg
